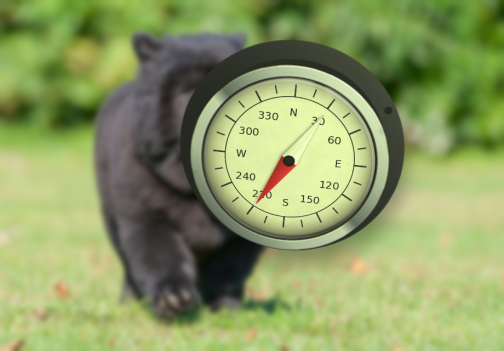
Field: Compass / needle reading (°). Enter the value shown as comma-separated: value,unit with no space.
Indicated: 210,°
